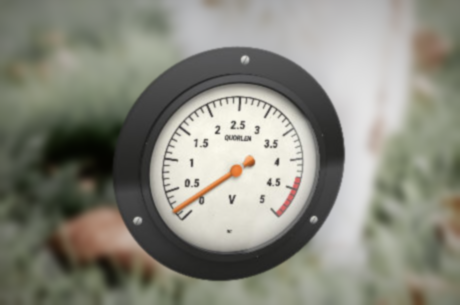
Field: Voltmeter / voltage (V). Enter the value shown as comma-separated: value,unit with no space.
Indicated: 0.2,V
